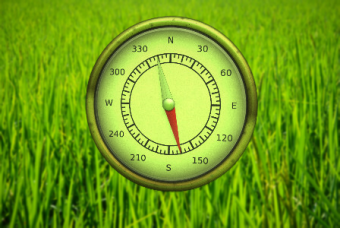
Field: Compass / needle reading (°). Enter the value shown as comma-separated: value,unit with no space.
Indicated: 165,°
